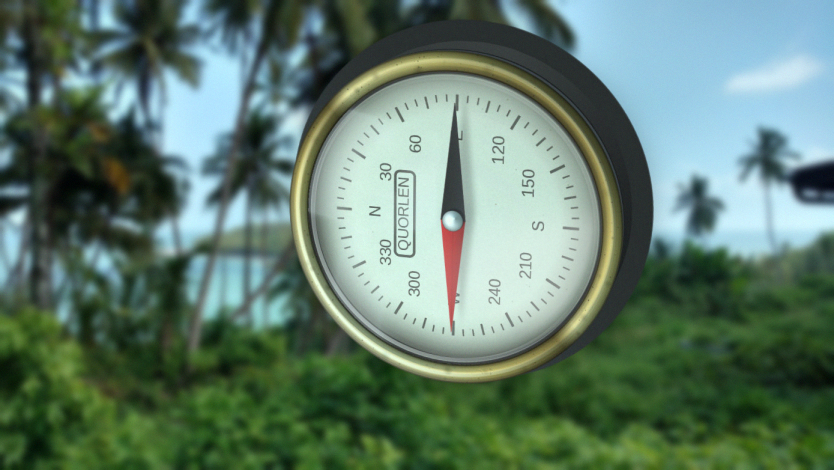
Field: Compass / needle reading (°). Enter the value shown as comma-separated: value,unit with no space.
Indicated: 270,°
